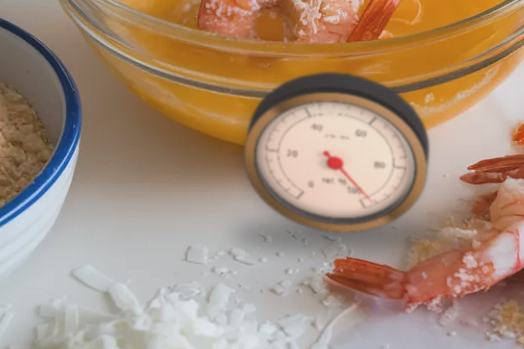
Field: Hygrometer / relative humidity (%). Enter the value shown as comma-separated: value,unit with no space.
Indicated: 96,%
